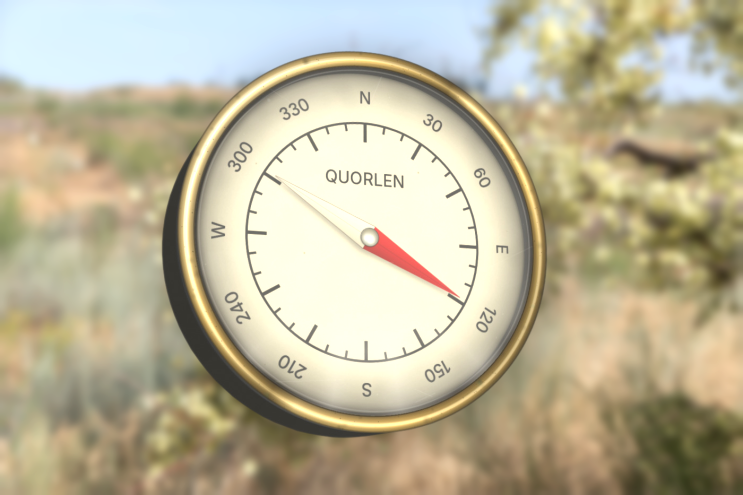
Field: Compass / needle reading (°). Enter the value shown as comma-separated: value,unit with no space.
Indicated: 120,°
